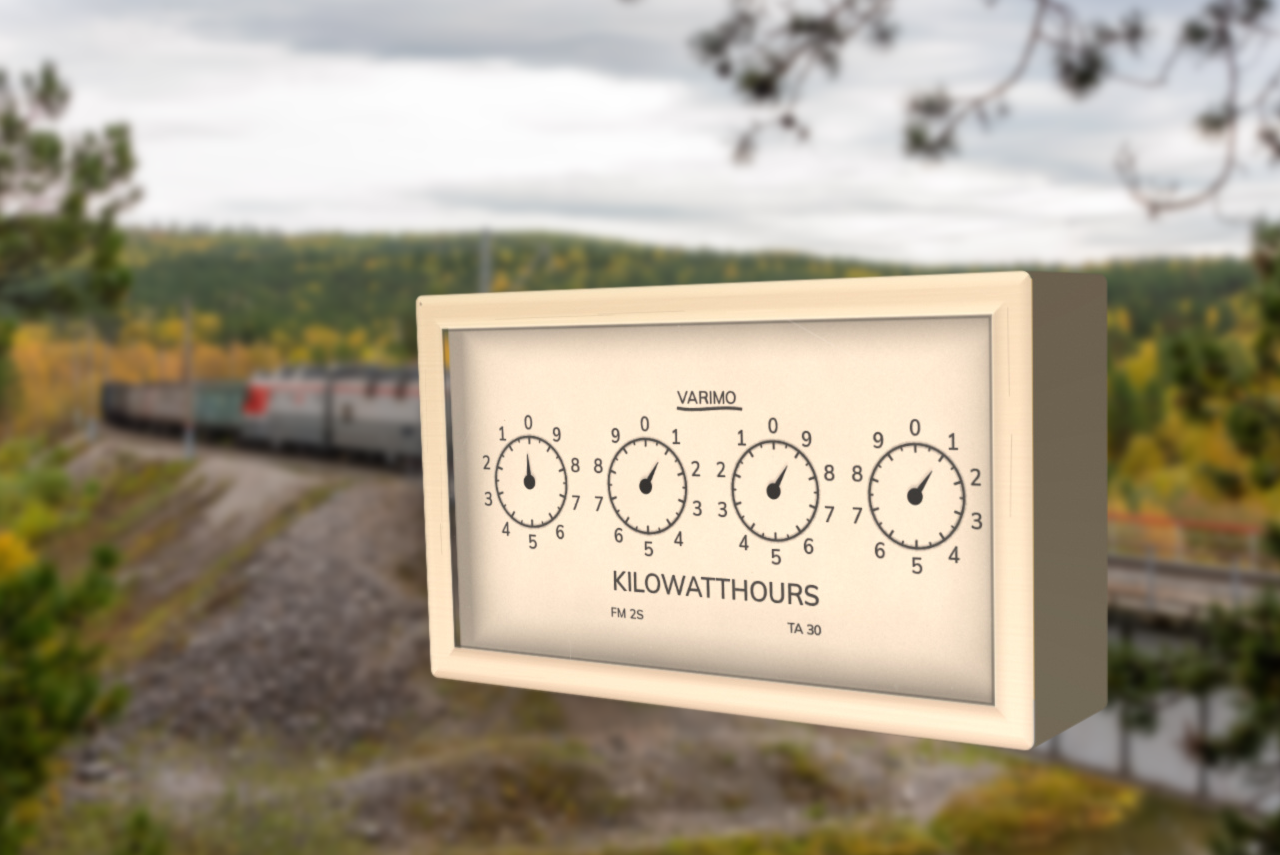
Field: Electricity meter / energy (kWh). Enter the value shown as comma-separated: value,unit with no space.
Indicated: 91,kWh
